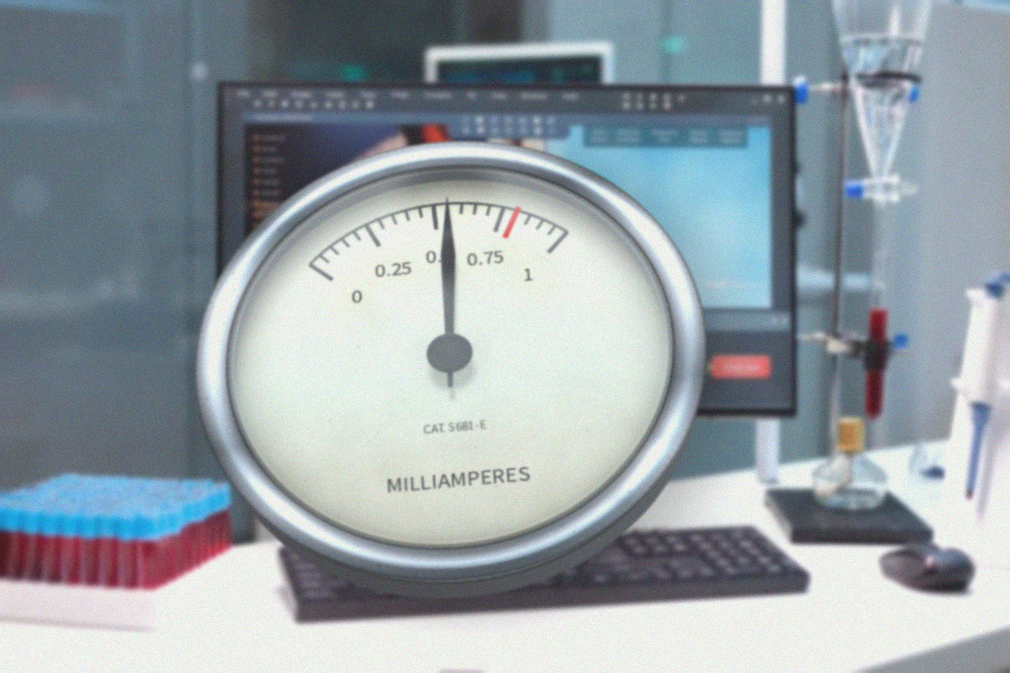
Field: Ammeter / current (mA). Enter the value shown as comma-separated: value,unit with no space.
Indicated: 0.55,mA
